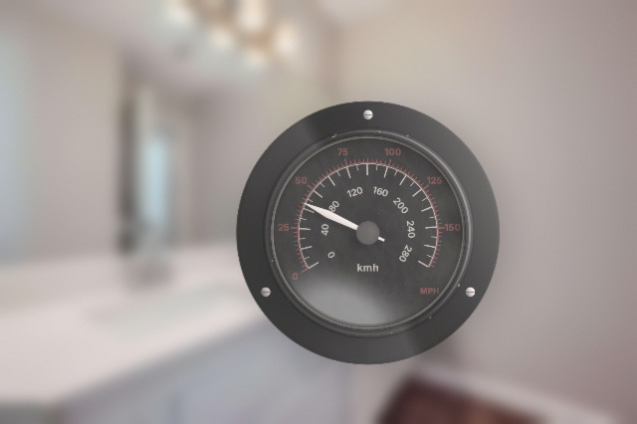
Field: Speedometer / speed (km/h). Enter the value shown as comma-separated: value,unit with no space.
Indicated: 65,km/h
